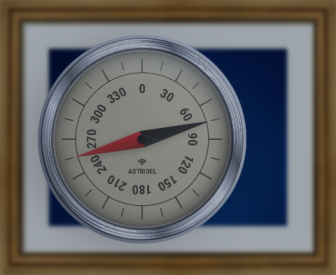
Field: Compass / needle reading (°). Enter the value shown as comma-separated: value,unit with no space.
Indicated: 255,°
